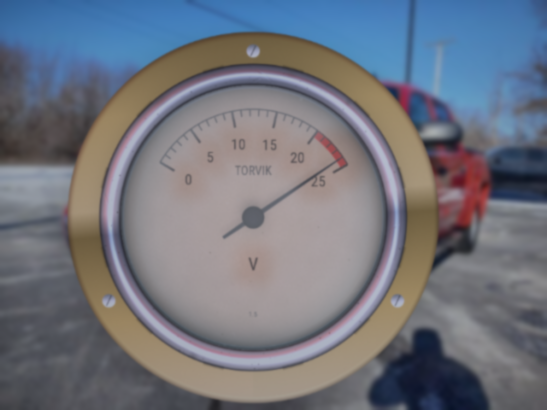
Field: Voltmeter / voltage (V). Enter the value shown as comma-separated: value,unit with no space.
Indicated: 24,V
